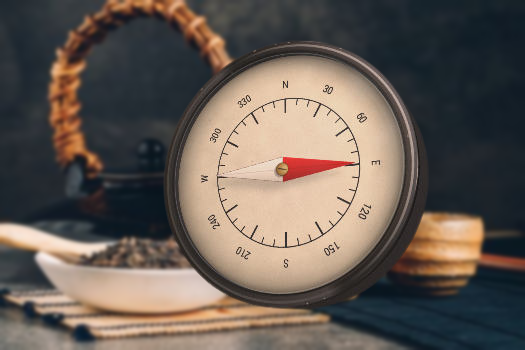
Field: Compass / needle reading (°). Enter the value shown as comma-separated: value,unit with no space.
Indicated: 90,°
